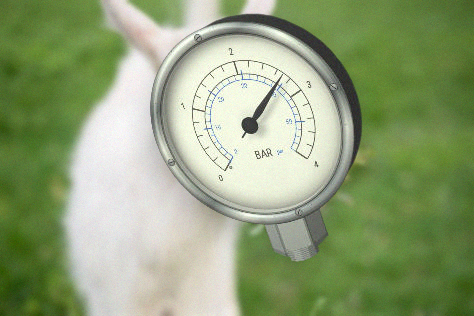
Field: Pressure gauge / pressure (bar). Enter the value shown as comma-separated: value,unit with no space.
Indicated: 2.7,bar
